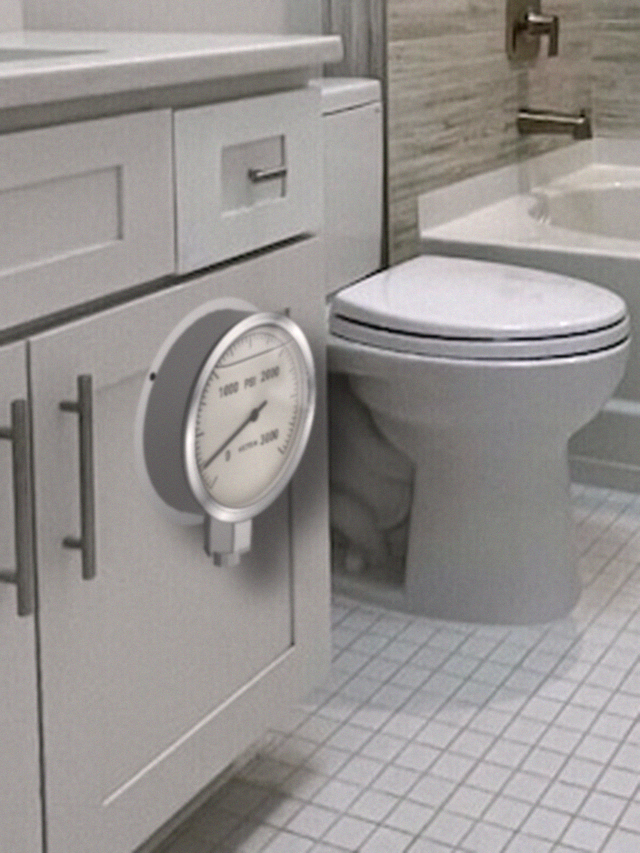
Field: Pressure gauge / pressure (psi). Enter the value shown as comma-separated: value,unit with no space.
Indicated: 250,psi
